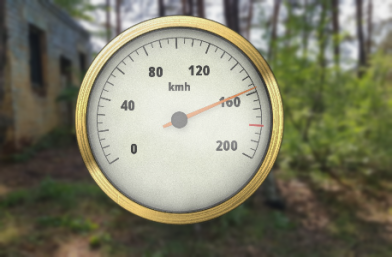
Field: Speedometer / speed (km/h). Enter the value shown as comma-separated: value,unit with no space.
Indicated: 157.5,km/h
